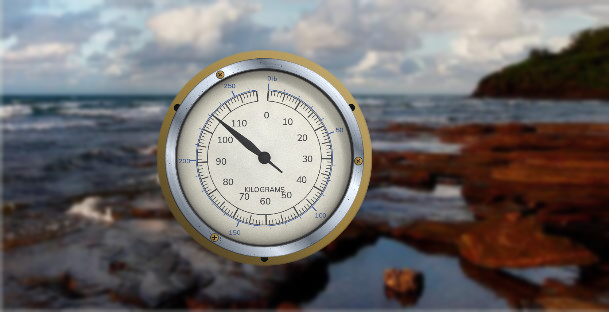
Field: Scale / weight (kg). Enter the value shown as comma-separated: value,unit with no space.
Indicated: 105,kg
